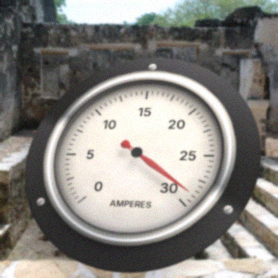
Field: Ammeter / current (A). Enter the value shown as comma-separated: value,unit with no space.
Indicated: 29,A
